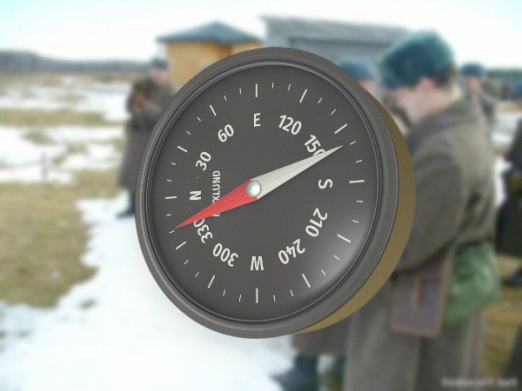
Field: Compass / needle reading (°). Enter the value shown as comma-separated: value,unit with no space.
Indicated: 340,°
